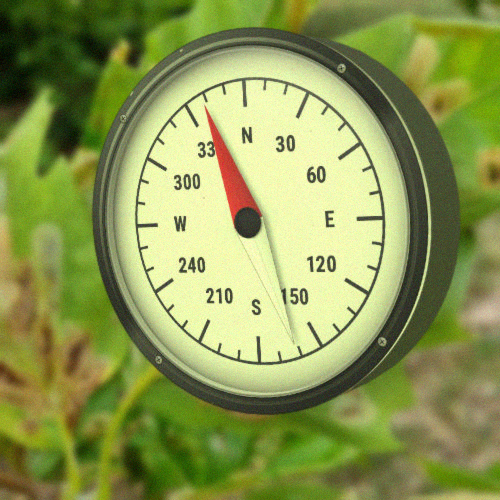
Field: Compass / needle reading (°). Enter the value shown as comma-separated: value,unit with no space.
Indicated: 340,°
